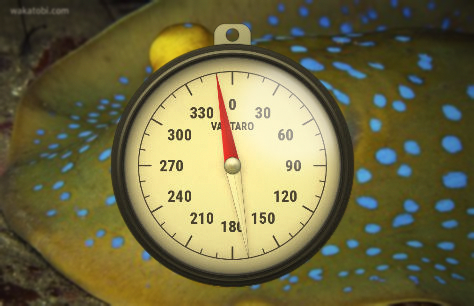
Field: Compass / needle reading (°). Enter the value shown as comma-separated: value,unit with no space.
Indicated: 350,°
